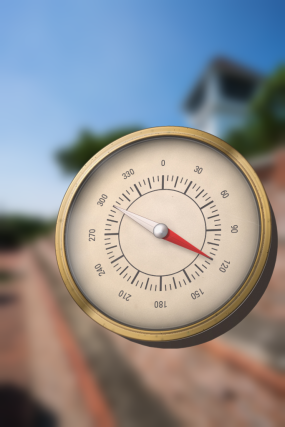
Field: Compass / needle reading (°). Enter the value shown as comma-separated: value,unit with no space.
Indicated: 120,°
